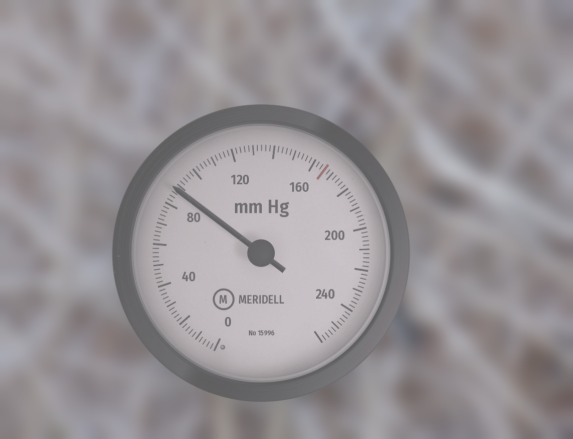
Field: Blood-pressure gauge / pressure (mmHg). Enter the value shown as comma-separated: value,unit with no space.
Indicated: 88,mmHg
